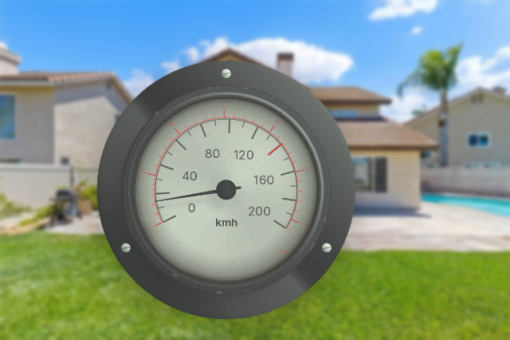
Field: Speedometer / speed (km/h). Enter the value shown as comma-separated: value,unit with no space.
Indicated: 15,km/h
